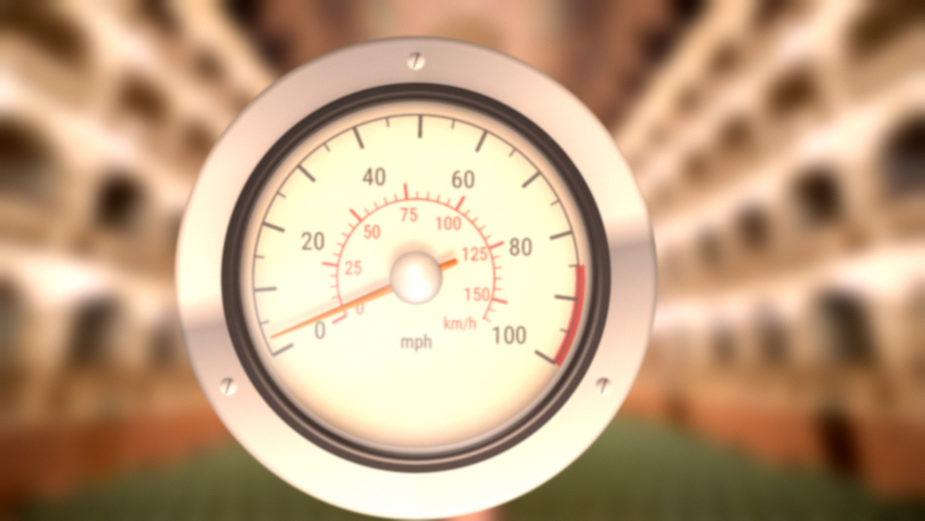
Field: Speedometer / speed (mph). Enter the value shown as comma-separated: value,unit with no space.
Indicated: 2.5,mph
